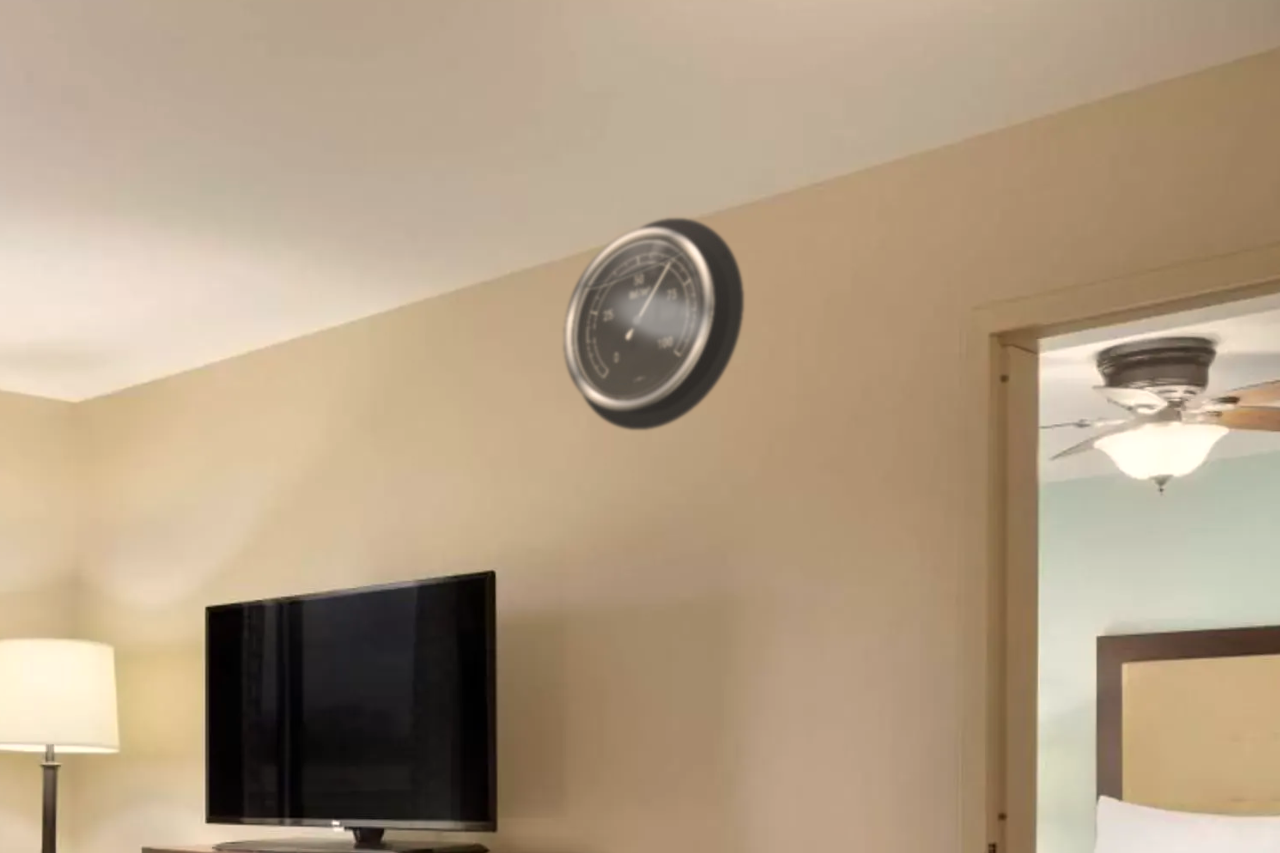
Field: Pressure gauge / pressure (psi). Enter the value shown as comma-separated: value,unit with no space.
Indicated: 65,psi
